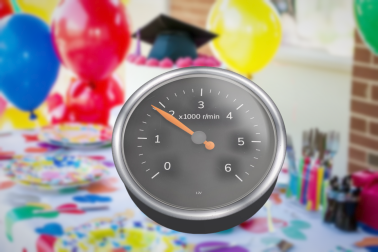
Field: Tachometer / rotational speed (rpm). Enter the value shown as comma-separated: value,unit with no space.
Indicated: 1800,rpm
